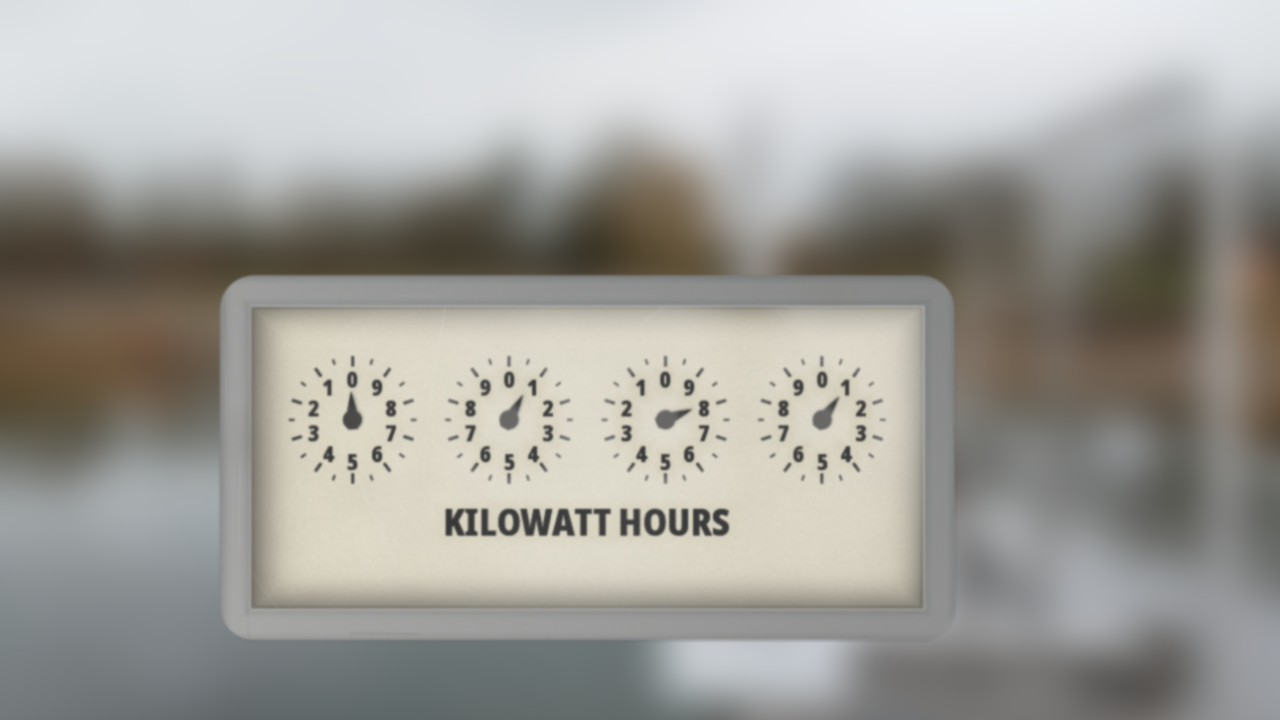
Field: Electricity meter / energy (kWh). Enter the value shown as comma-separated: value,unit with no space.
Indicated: 81,kWh
